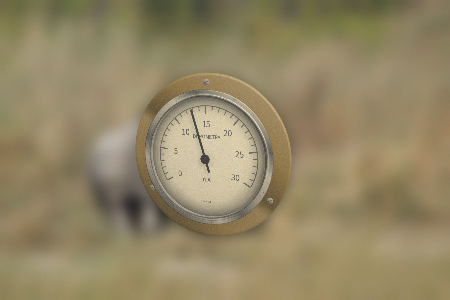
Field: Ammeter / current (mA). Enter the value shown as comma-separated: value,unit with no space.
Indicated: 13,mA
